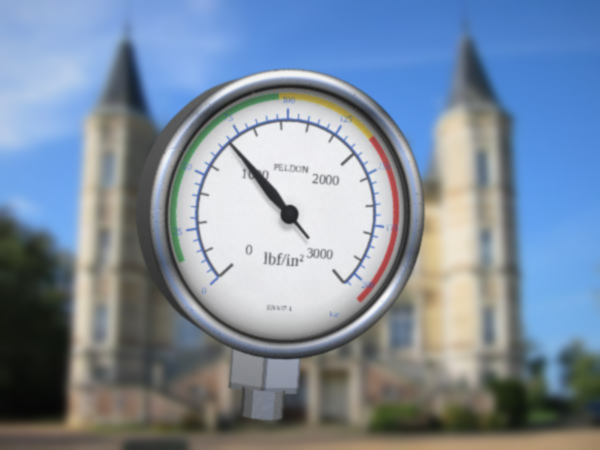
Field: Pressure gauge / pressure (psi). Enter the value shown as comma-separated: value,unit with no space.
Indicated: 1000,psi
